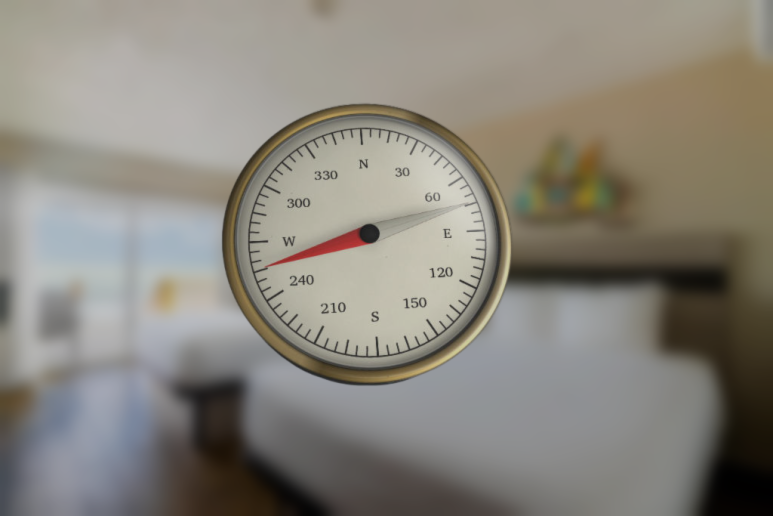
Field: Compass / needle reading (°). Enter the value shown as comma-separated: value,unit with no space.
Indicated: 255,°
